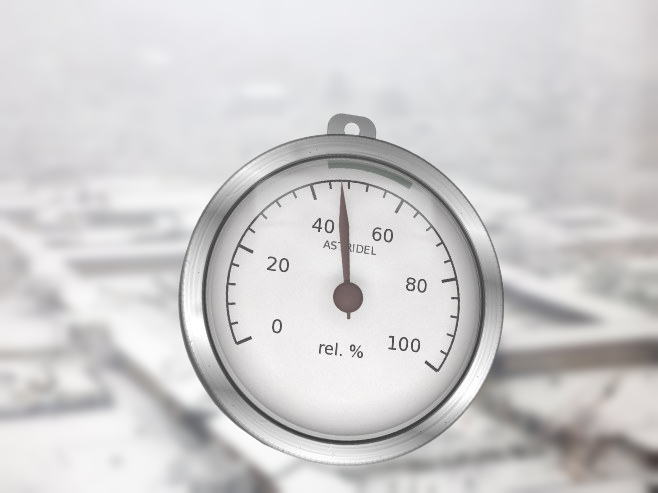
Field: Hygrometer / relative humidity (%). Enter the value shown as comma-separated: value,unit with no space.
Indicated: 46,%
